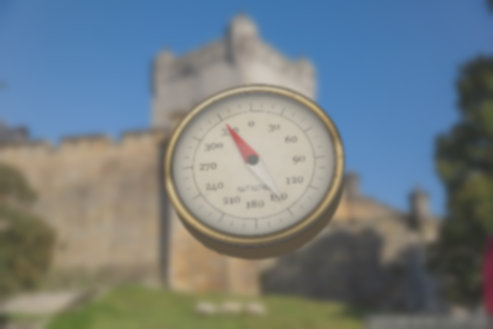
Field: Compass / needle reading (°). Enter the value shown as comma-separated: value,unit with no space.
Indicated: 330,°
